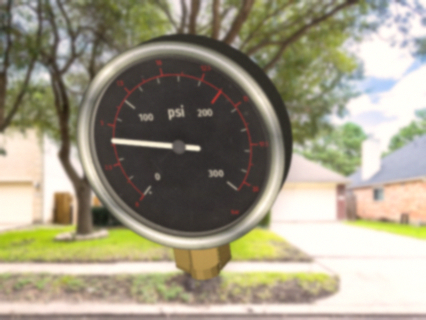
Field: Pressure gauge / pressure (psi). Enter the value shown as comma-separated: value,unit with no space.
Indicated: 60,psi
